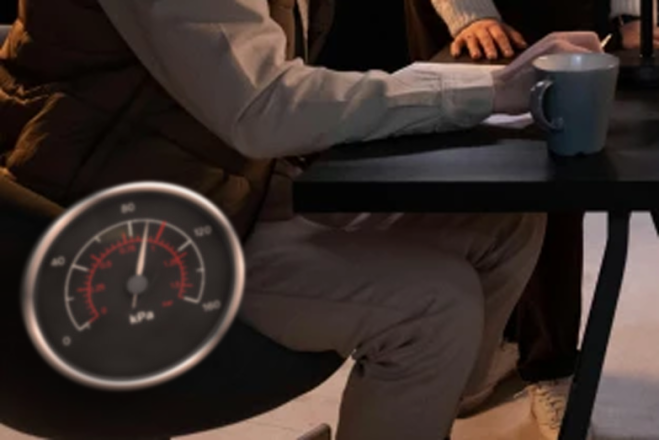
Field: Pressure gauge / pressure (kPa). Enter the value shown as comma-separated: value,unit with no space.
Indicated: 90,kPa
